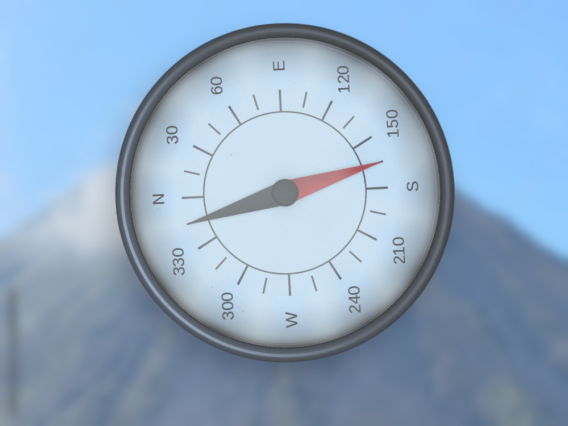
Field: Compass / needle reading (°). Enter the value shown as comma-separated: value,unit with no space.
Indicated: 165,°
